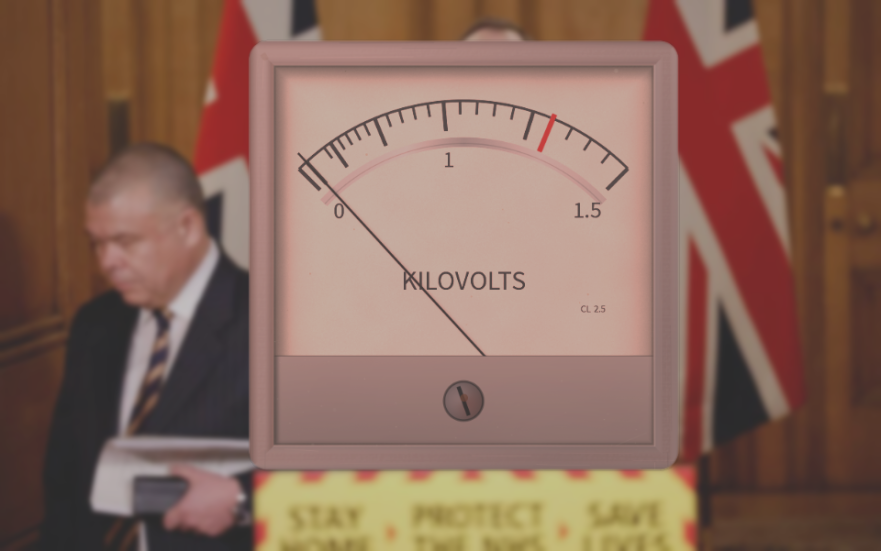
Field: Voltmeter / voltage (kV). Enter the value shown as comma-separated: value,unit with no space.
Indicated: 0.25,kV
